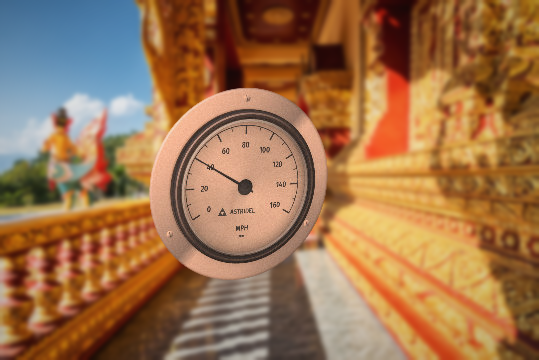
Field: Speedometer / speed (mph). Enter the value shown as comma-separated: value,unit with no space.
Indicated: 40,mph
